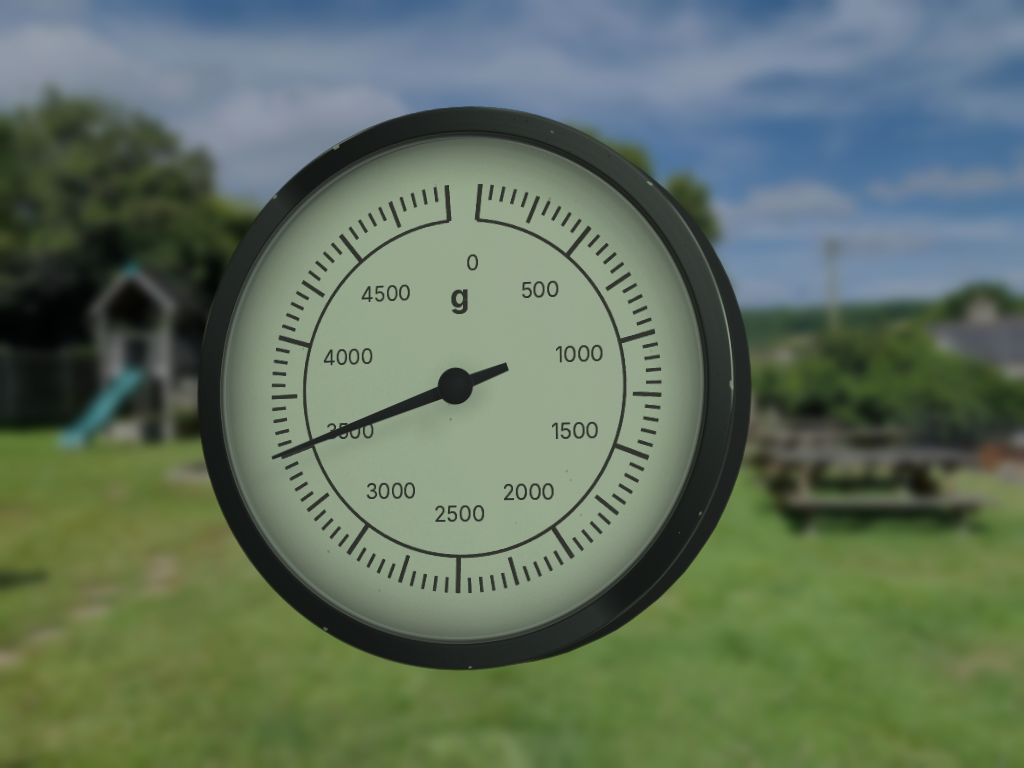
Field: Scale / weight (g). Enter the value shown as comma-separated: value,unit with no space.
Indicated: 3500,g
